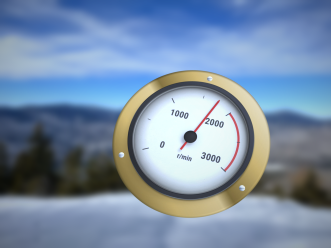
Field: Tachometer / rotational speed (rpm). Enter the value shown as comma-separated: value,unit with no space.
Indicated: 1750,rpm
